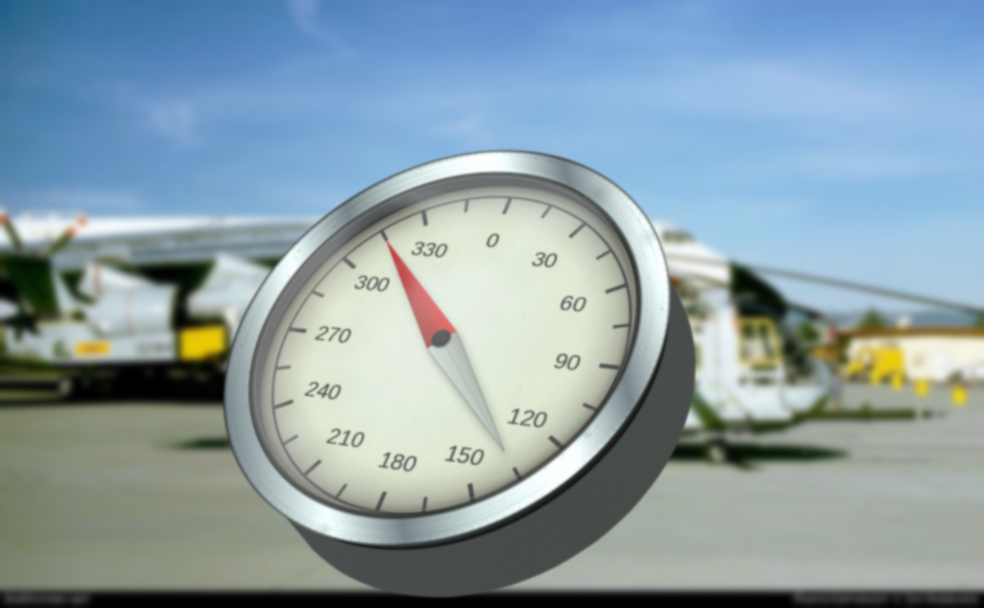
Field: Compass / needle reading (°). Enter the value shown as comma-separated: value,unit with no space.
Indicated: 315,°
